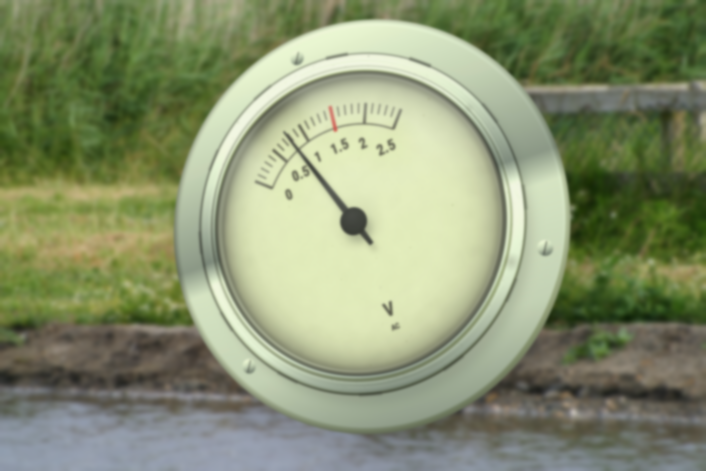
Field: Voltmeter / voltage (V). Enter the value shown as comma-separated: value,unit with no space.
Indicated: 0.8,V
